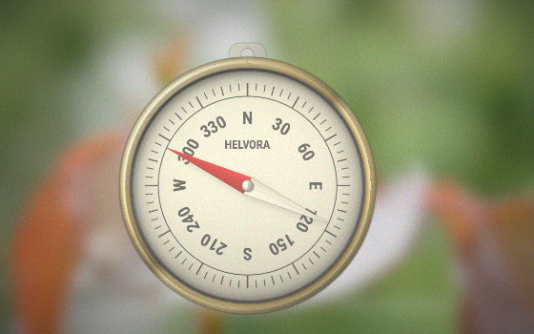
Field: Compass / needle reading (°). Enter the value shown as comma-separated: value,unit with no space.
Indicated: 295,°
